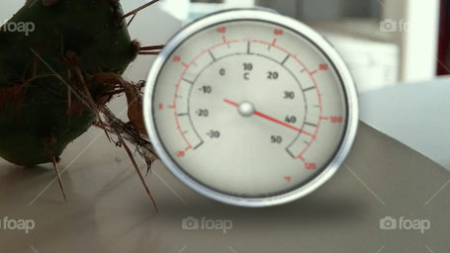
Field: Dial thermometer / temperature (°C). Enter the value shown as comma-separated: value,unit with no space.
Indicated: 42.5,°C
